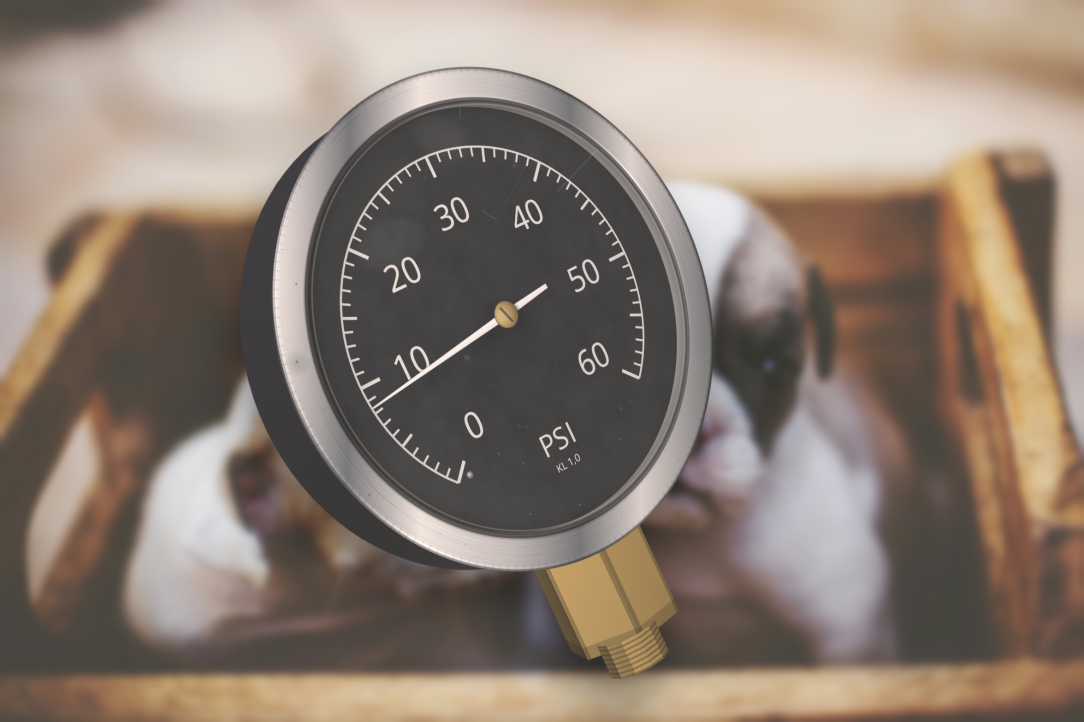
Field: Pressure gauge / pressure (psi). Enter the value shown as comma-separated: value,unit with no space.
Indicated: 8.5,psi
